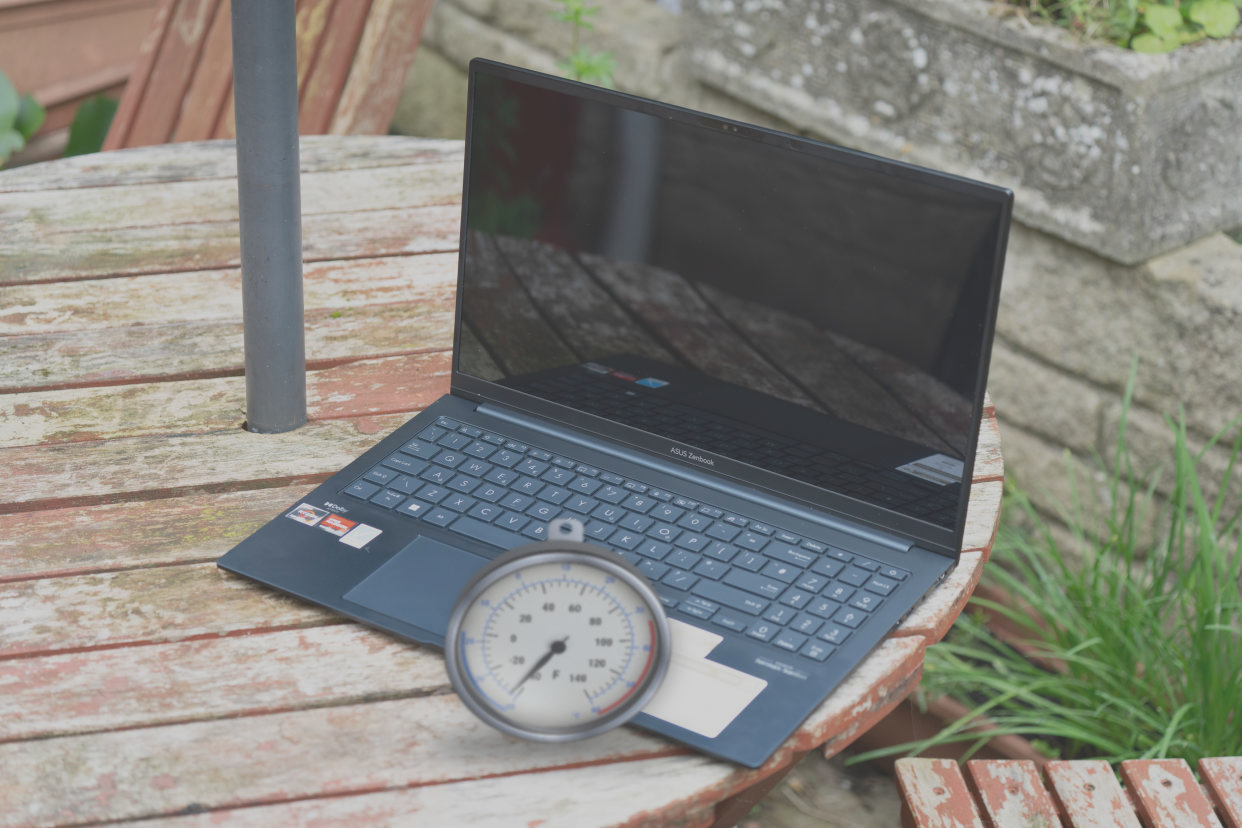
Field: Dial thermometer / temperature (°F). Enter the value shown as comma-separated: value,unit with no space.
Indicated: -36,°F
